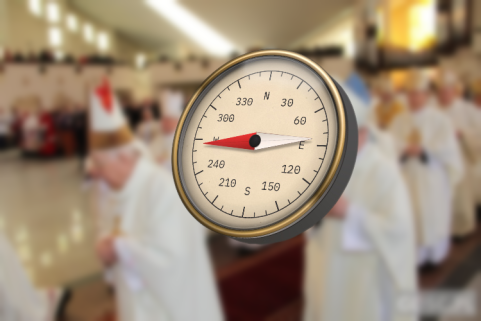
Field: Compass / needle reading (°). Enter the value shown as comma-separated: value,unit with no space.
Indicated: 265,°
